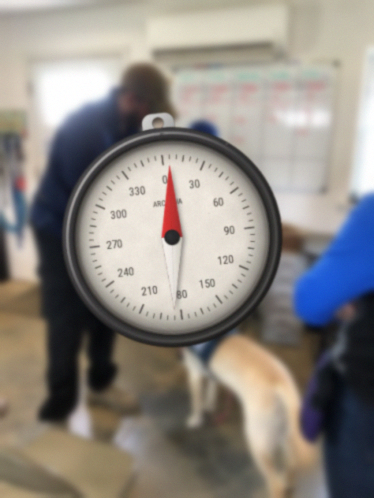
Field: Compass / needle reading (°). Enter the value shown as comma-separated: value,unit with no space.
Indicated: 5,°
